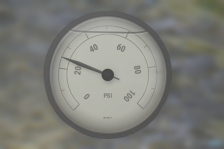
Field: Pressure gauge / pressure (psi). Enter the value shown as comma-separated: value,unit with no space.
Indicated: 25,psi
